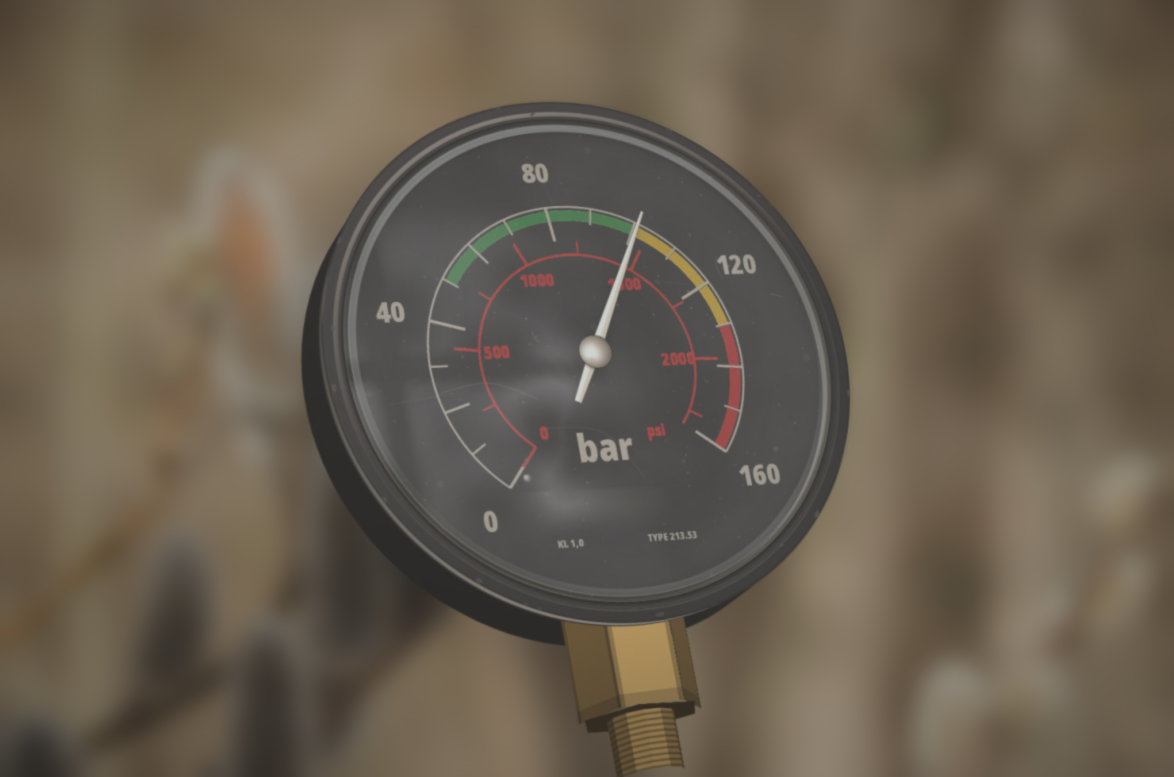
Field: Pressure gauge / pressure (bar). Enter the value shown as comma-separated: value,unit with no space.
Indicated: 100,bar
